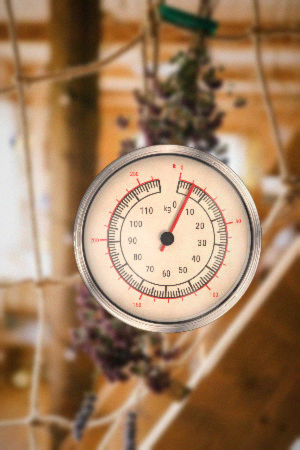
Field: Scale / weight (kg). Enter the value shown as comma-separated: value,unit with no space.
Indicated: 5,kg
